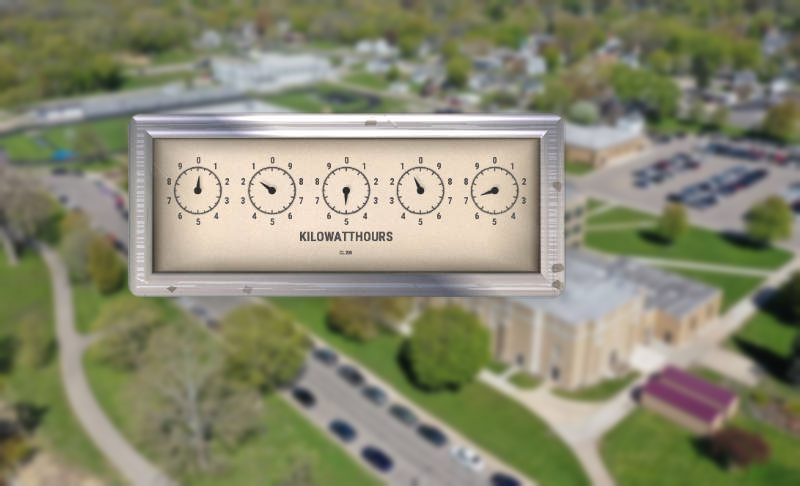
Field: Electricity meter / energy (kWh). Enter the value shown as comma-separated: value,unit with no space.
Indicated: 1507,kWh
